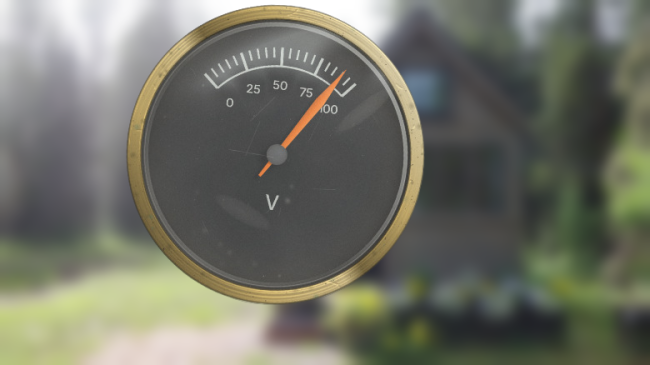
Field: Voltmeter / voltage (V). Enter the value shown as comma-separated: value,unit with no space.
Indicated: 90,V
